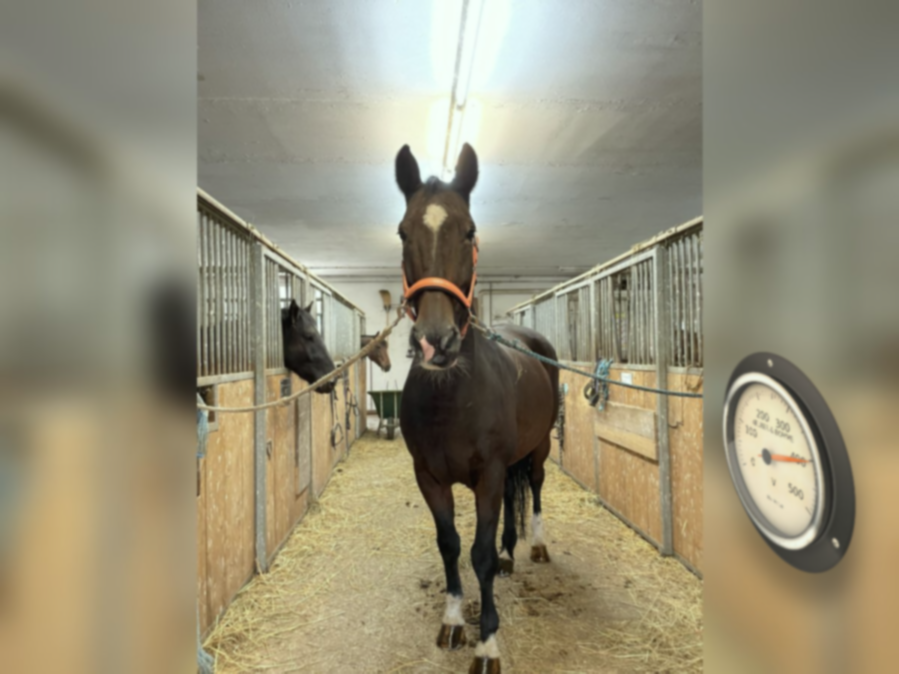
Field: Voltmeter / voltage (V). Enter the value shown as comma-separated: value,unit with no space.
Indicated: 400,V
